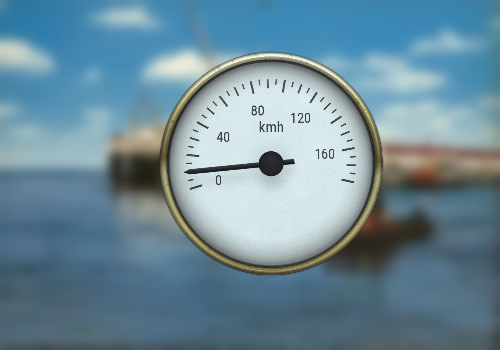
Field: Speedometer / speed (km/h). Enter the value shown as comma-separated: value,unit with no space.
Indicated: 10,km/h
